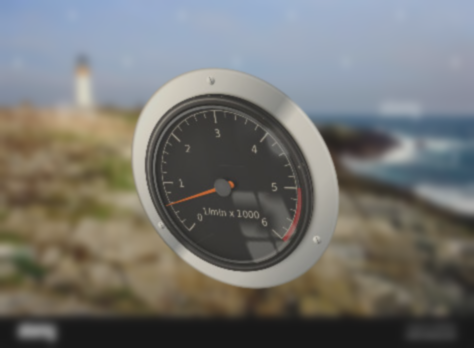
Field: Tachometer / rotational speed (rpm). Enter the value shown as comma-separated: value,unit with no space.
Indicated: 600,rpm
